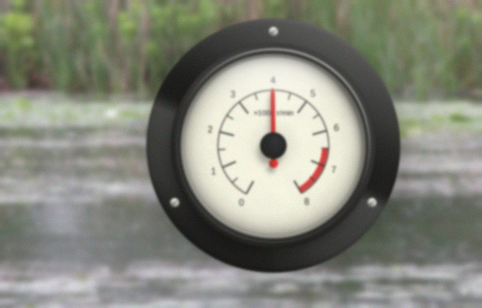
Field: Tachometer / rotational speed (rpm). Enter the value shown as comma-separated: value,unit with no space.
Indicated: 4000,rpm
